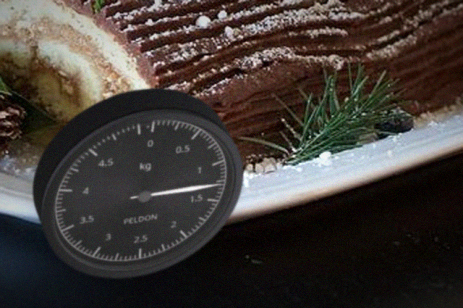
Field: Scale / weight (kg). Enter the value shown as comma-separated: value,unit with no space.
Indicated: 1.25,kg
